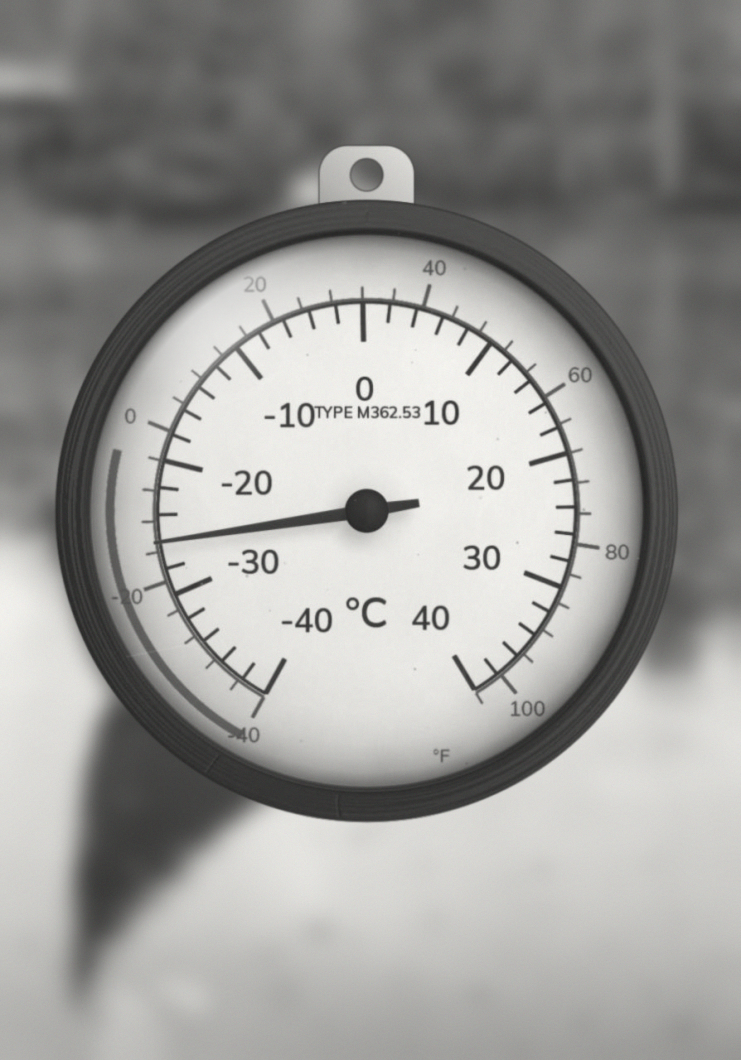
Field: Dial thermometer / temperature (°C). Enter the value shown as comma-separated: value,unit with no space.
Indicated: -26,°C
